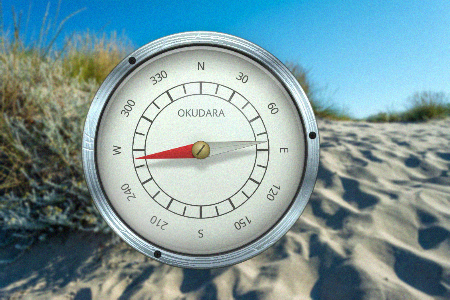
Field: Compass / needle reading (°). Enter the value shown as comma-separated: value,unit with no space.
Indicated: 262.5,°
